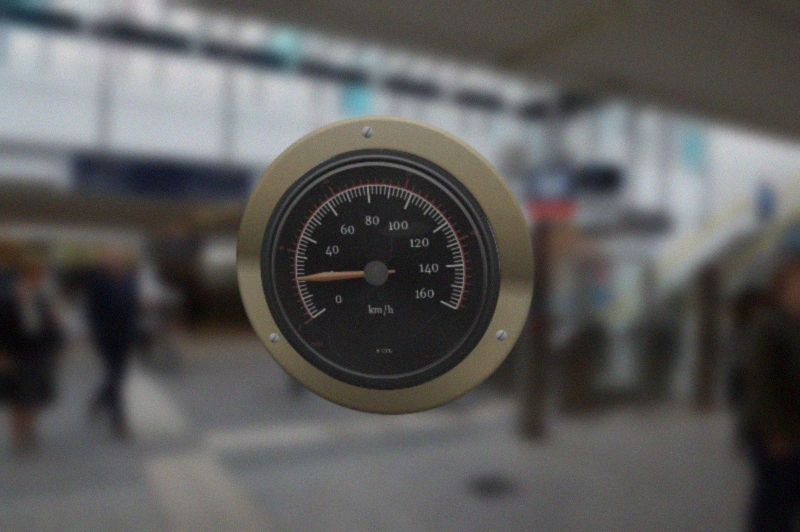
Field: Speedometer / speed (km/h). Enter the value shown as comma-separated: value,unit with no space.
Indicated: 20,km/h
